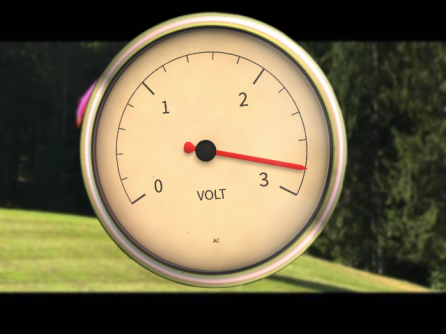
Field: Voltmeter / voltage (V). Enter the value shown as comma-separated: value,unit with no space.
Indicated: 2.8,V
